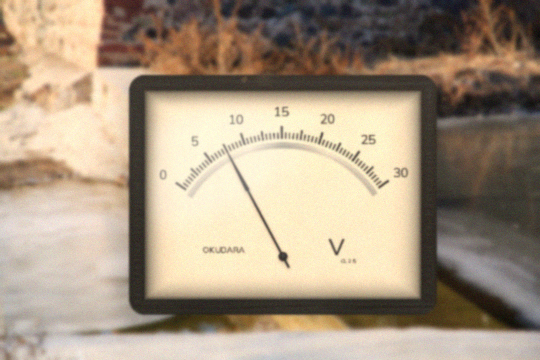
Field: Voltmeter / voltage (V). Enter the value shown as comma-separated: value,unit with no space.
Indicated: 7.5,V
